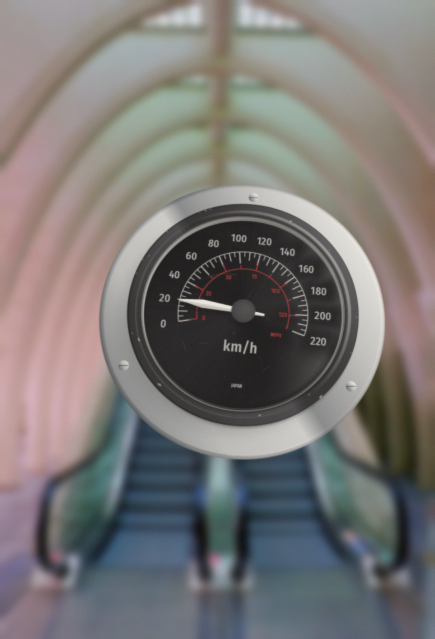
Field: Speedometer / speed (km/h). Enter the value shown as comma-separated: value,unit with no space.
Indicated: 20,km/h
